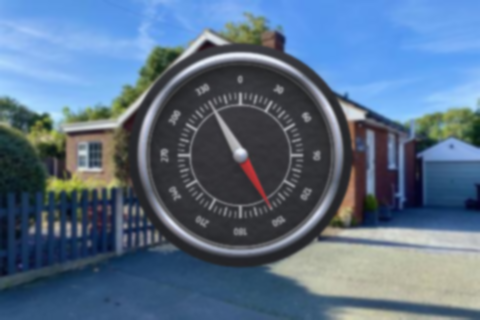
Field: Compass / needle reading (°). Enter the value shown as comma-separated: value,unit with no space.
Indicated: 150,°
